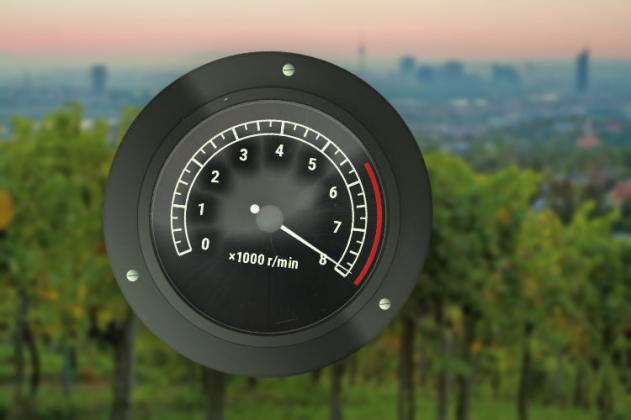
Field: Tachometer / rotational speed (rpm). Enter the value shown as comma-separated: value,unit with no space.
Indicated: 7875,rpm
